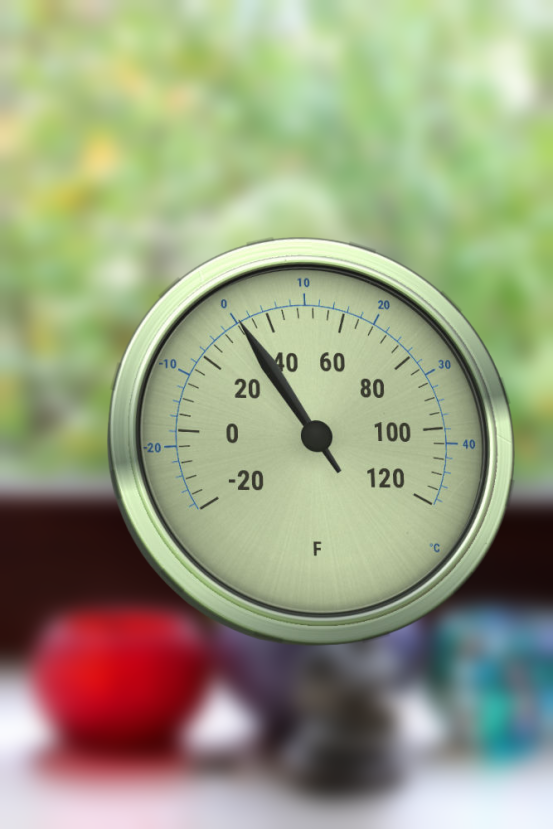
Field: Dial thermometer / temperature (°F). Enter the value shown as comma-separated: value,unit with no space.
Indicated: 32,°F
